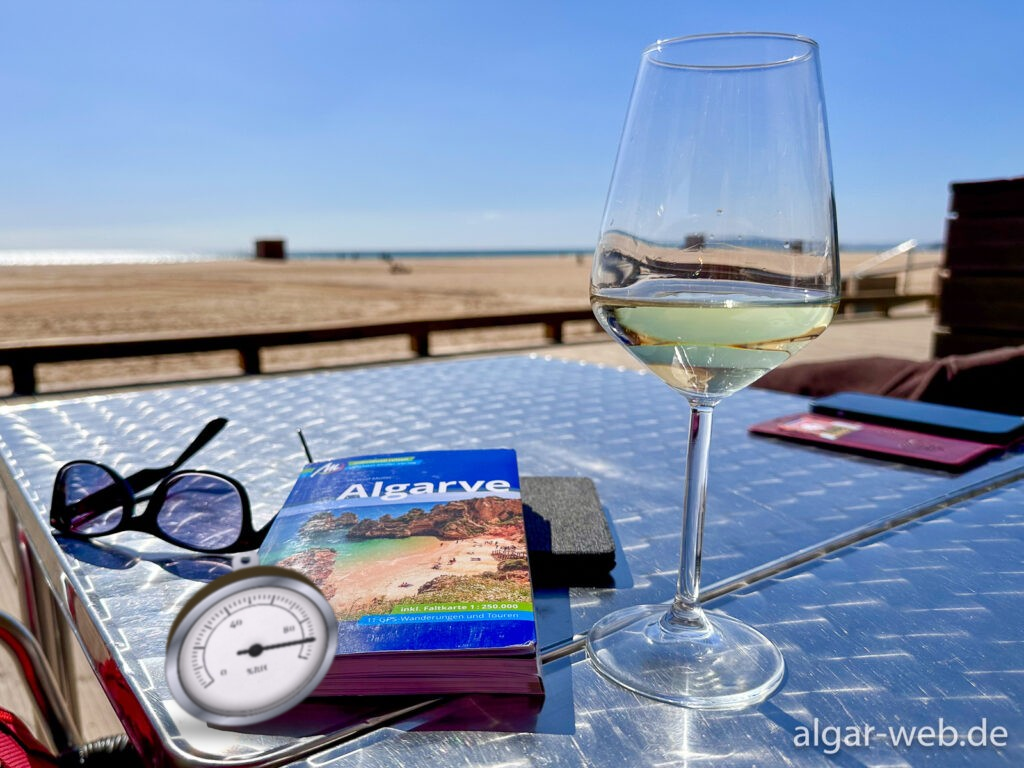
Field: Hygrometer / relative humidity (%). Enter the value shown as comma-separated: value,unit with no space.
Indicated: 90,%
